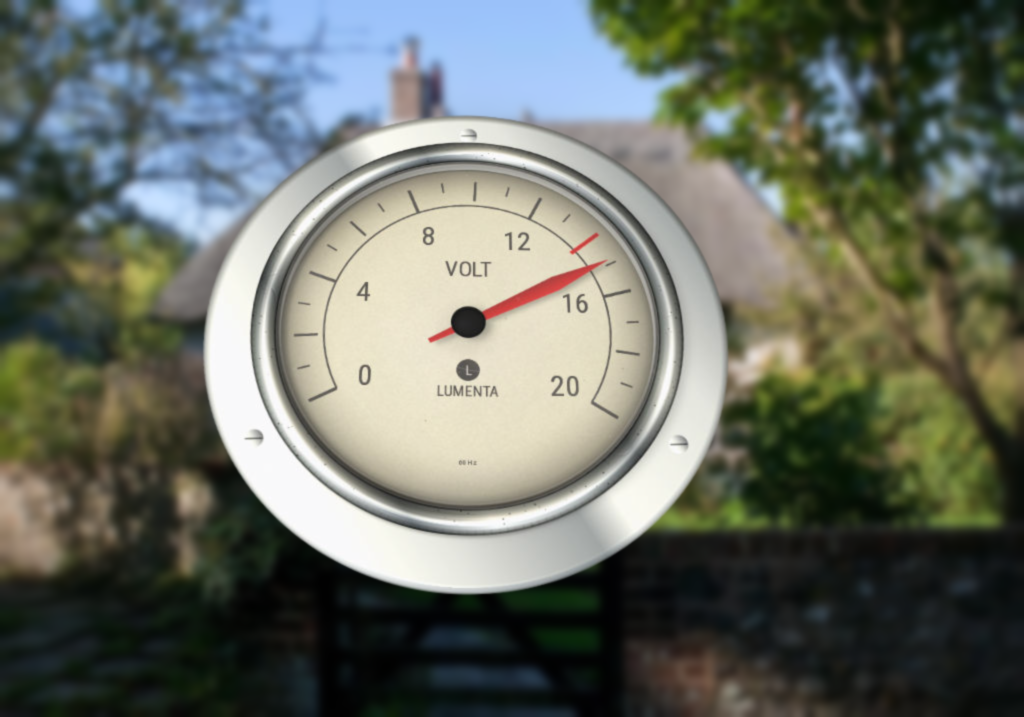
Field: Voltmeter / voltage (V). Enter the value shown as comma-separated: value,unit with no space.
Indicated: 15,V
